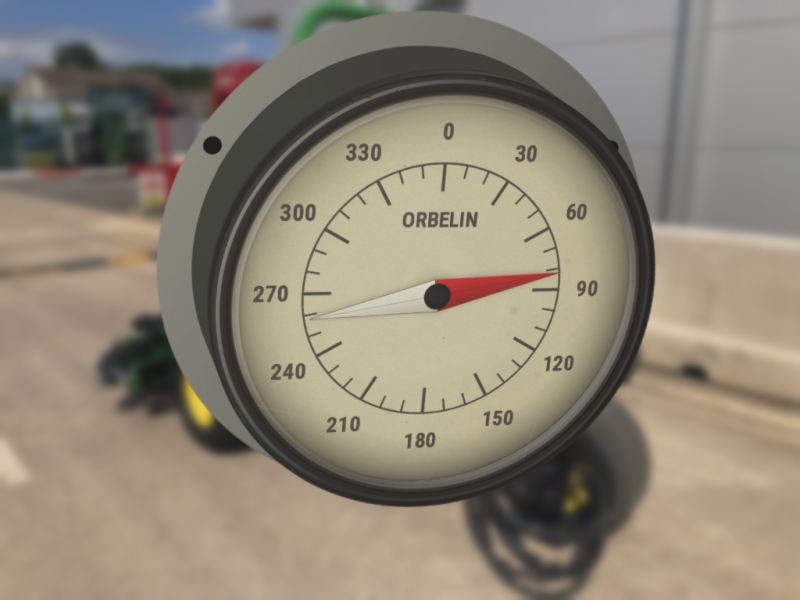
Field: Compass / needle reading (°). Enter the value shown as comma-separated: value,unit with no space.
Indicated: 80,°
